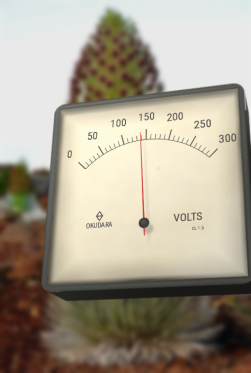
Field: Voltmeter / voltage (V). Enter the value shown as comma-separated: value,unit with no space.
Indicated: 140,V
